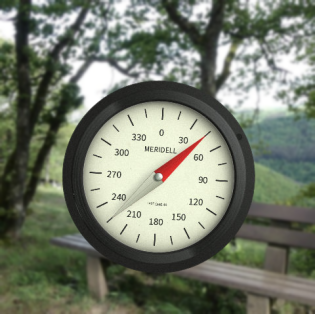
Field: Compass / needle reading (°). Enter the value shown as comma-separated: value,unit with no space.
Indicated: 45,°
